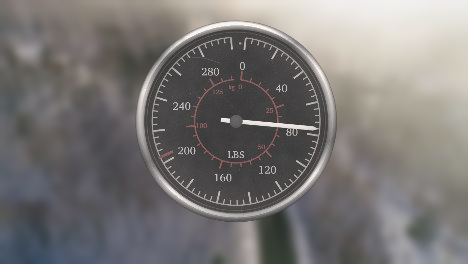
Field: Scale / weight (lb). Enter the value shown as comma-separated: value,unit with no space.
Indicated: 76,lb
